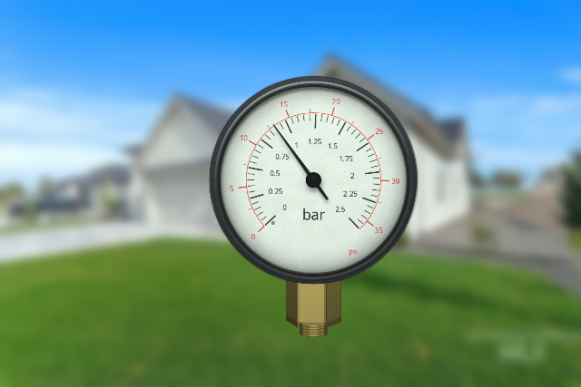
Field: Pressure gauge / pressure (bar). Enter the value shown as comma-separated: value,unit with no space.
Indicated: 0.9,bar
